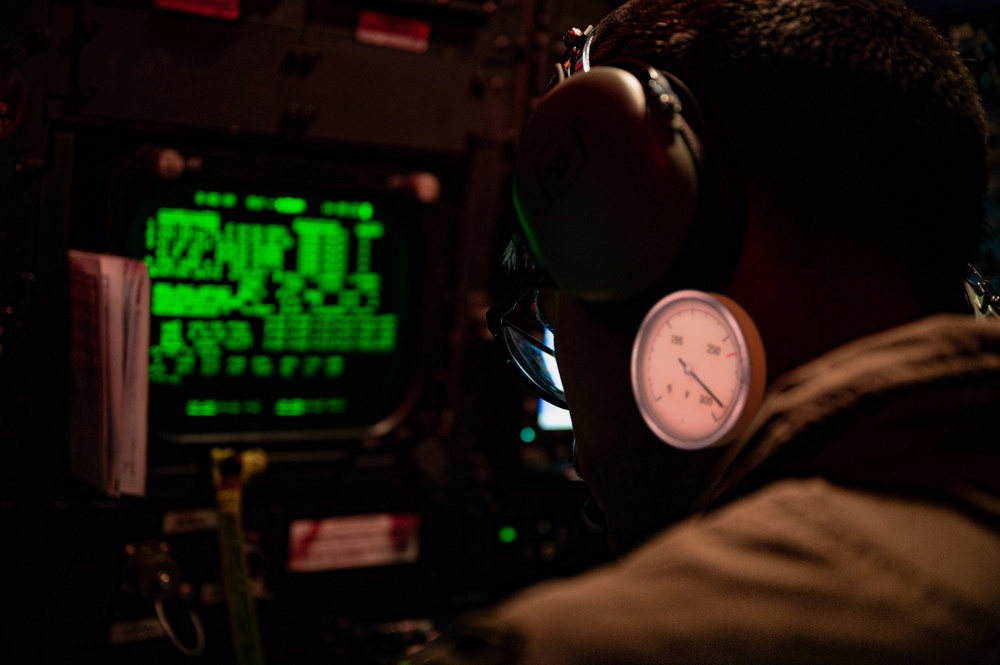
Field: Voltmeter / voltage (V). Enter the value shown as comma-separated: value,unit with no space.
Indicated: 280,V
